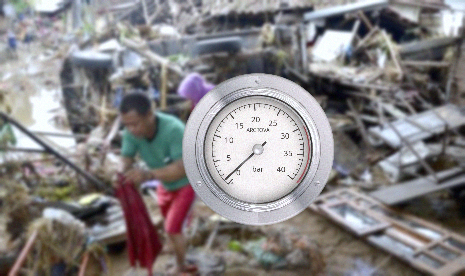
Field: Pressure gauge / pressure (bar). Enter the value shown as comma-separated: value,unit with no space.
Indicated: 1,bar
